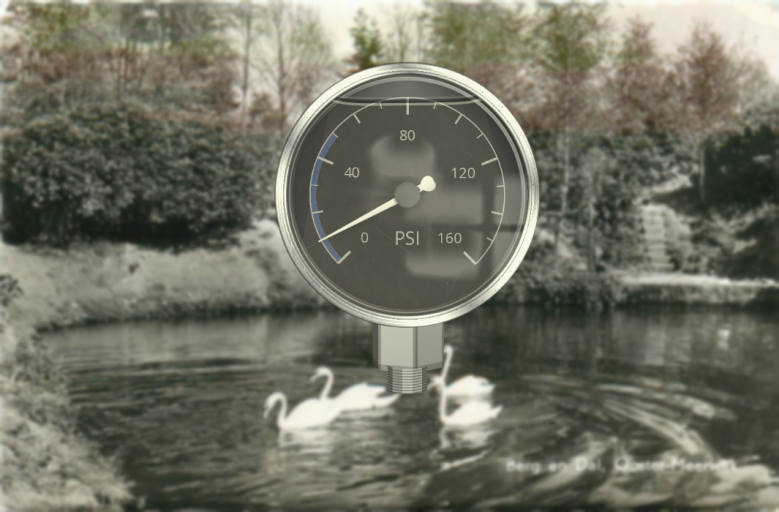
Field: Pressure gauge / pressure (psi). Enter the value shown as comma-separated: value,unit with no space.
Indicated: 10,psi
